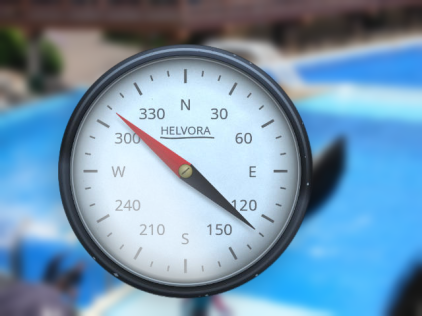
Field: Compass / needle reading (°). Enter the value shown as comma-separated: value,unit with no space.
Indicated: 310,°
